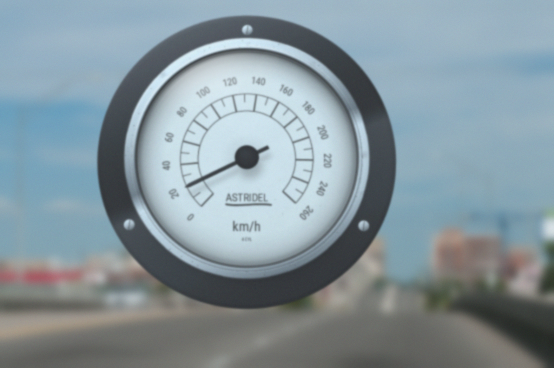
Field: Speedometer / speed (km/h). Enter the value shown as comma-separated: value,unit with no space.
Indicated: 20,km/h
